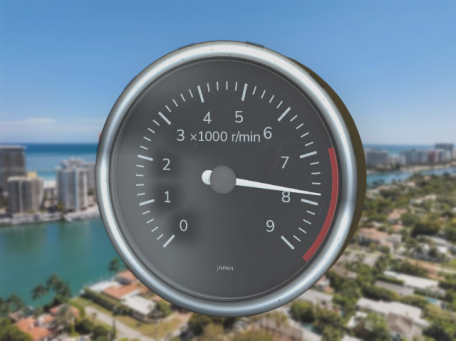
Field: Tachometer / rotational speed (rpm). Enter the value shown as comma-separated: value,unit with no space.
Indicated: 7800,rpm
